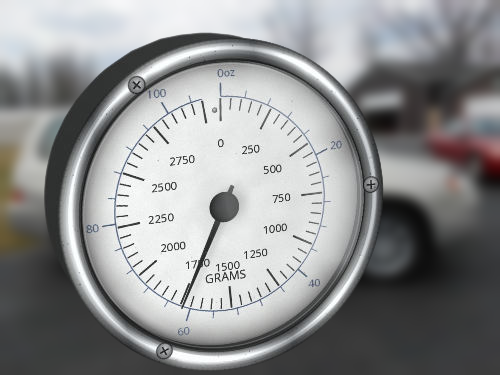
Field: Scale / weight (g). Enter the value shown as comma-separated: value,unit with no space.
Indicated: 1750,g
